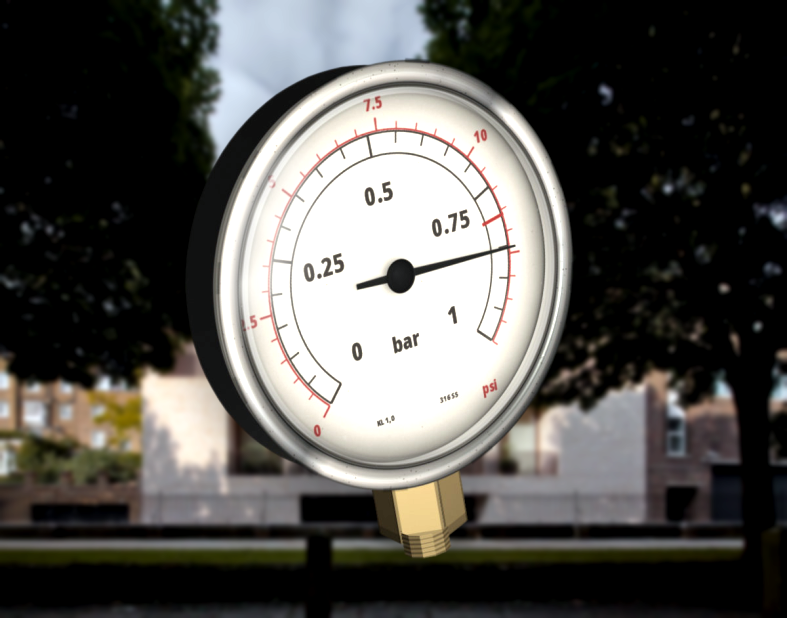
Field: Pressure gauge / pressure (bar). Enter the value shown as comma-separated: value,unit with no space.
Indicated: 0.85,bar
